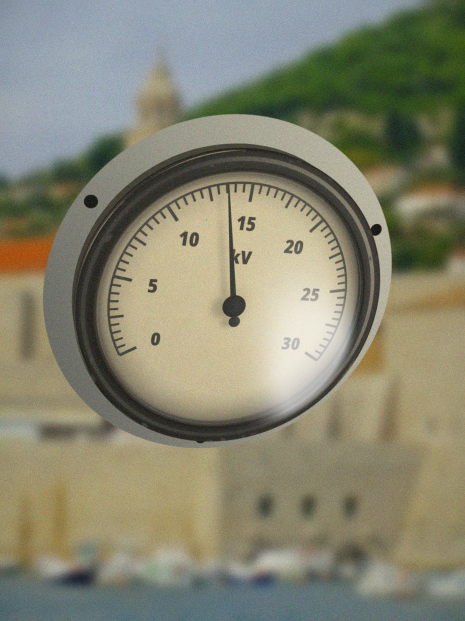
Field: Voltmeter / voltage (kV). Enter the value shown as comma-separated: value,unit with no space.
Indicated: 13.5,kV
